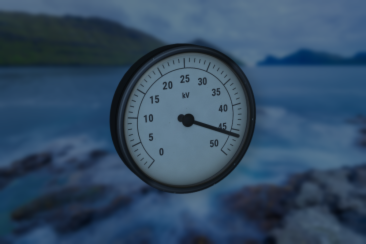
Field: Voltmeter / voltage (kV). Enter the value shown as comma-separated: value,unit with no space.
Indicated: 46,kV
